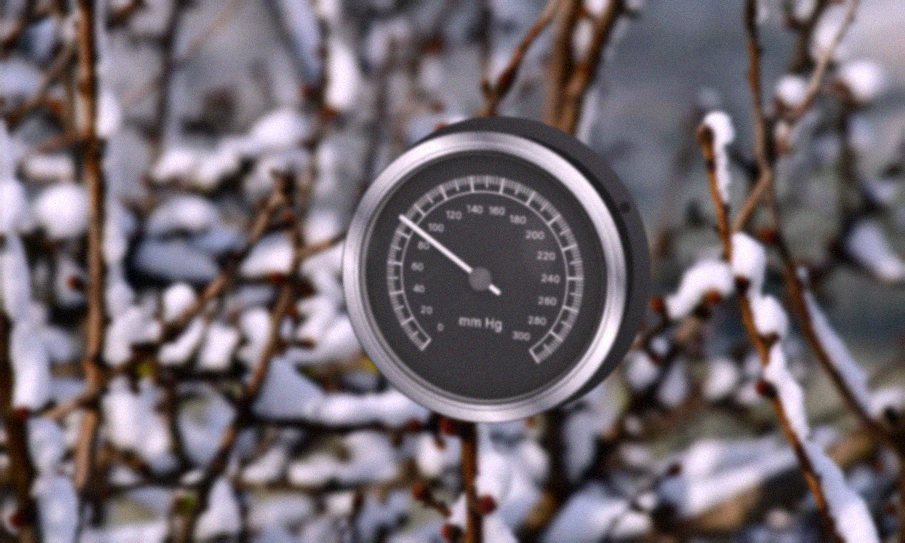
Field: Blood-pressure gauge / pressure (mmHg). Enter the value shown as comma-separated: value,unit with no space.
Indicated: 90,mmHg
